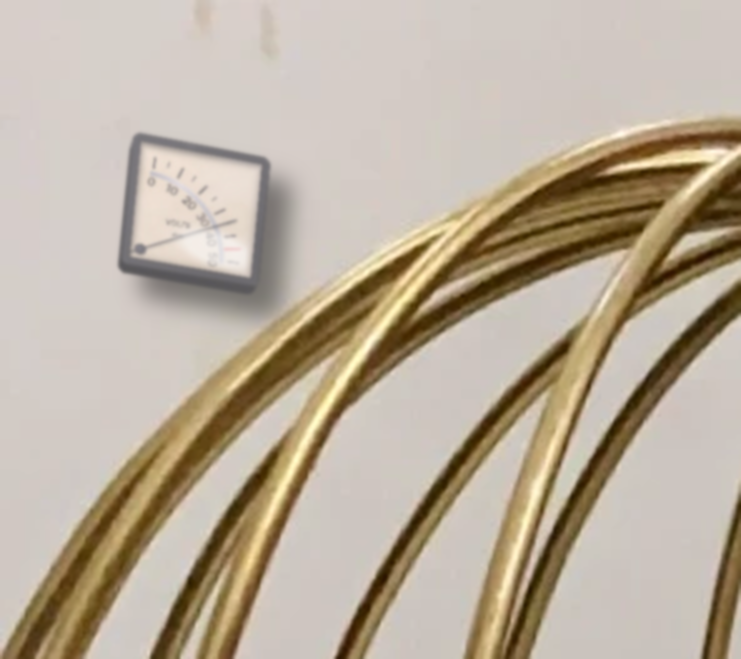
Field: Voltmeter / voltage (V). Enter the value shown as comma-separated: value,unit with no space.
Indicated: 35,V
